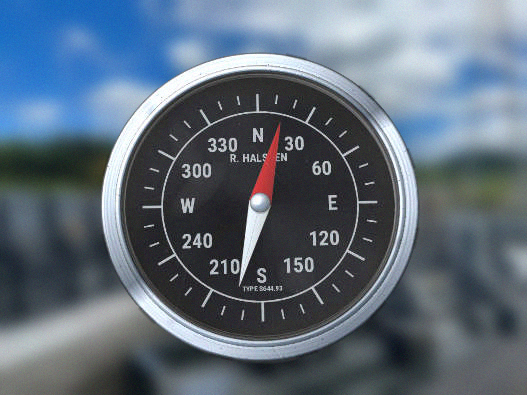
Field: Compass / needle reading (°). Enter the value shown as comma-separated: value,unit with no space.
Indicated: 15,°
